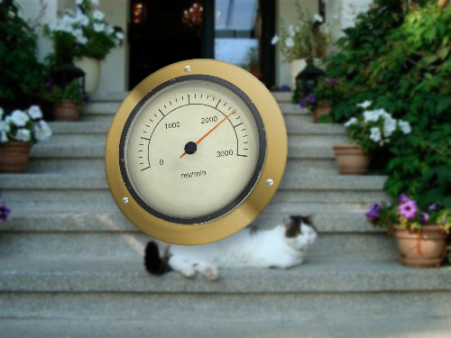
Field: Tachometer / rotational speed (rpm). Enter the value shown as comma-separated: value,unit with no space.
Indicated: 2300,rpm
